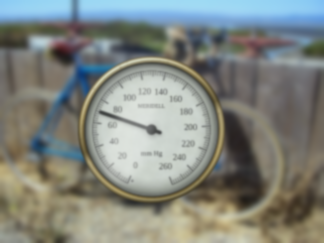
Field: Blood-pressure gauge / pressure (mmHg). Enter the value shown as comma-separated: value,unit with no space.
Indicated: 70,mmHg
